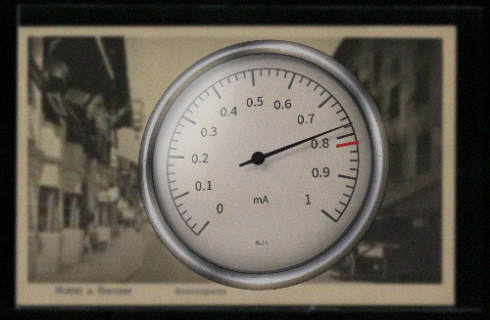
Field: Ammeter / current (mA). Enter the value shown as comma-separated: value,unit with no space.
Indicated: 0.78,mA
